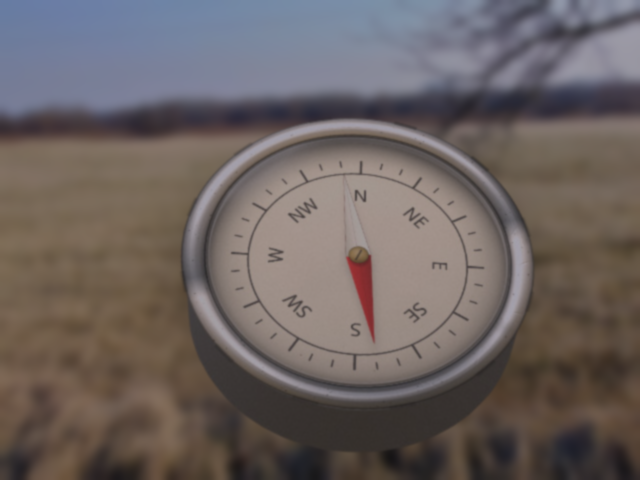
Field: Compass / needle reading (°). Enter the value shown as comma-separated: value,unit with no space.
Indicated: 170,°
